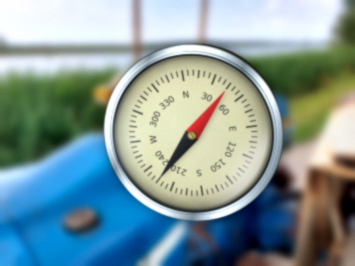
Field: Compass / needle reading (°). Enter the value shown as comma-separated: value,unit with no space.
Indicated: 45,°
